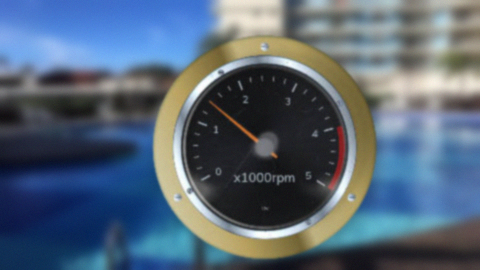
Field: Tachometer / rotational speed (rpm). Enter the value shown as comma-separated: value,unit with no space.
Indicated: 1400,rpm
